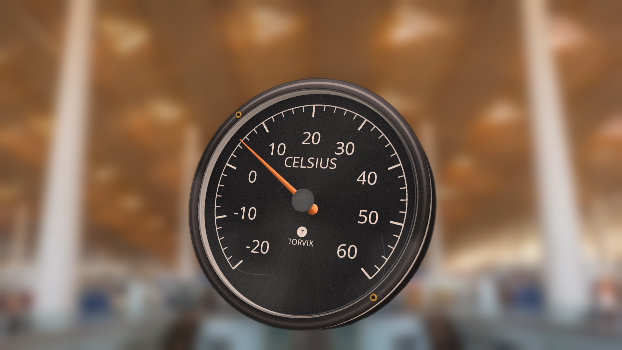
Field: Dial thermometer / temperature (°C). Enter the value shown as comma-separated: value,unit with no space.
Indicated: 5,°C
